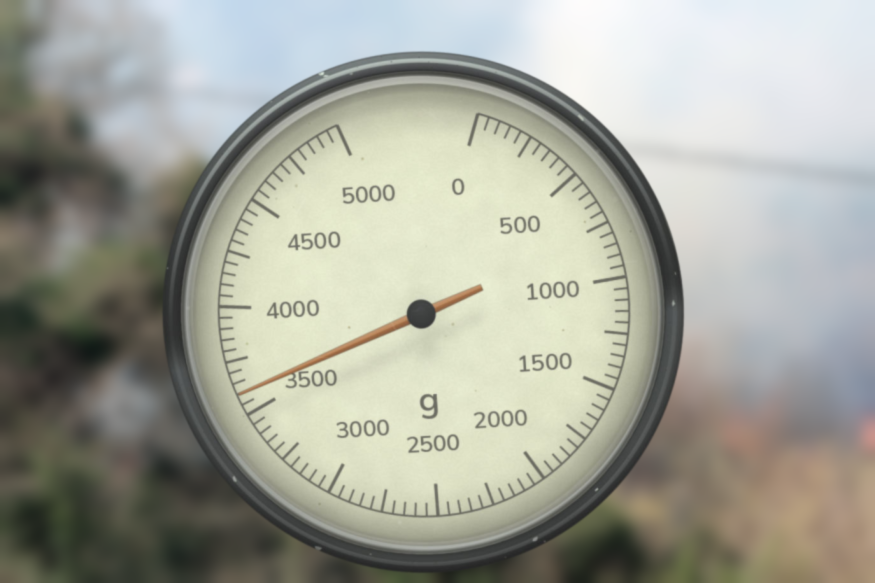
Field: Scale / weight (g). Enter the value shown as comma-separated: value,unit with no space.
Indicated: 3600,g
